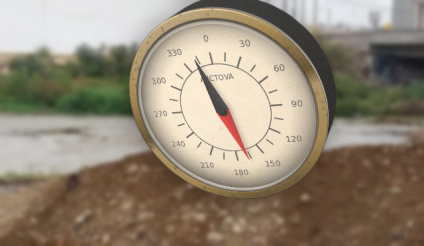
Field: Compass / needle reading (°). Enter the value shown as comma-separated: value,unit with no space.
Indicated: 165,°
